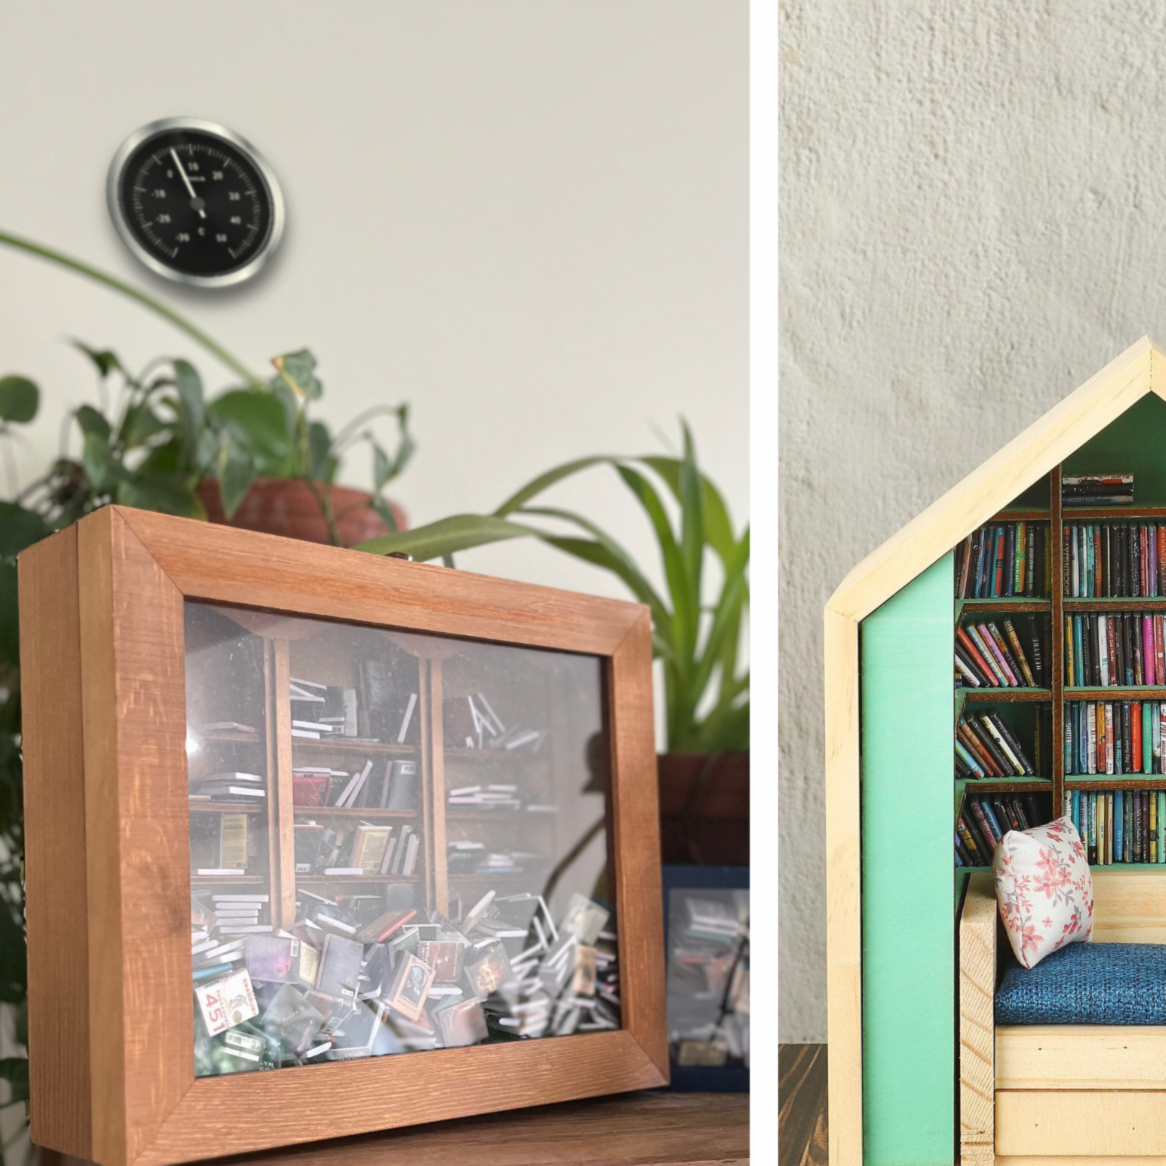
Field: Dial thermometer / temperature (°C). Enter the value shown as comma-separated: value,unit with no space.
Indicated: 5,°C
